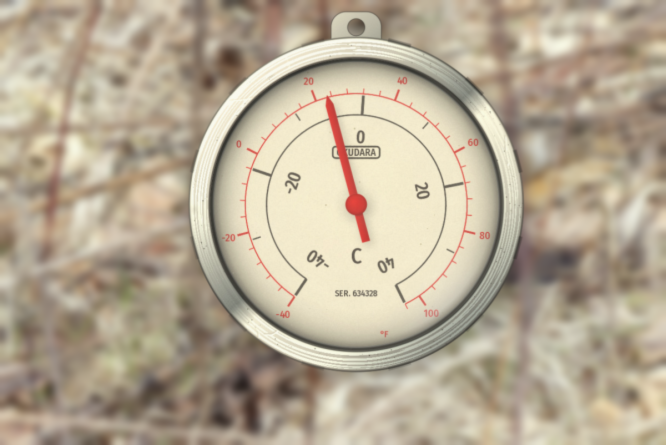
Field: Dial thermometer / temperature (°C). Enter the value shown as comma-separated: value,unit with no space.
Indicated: -5,°C
